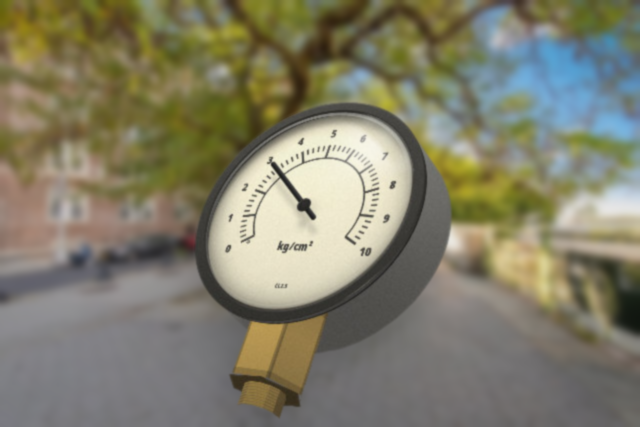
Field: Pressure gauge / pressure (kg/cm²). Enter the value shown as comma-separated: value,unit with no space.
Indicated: 3,kg/cm²
